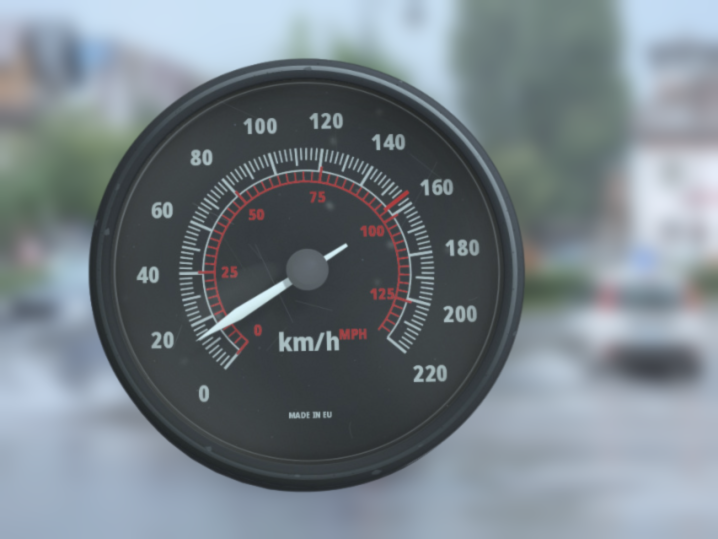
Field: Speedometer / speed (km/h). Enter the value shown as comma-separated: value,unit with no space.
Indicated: 14,km/h
